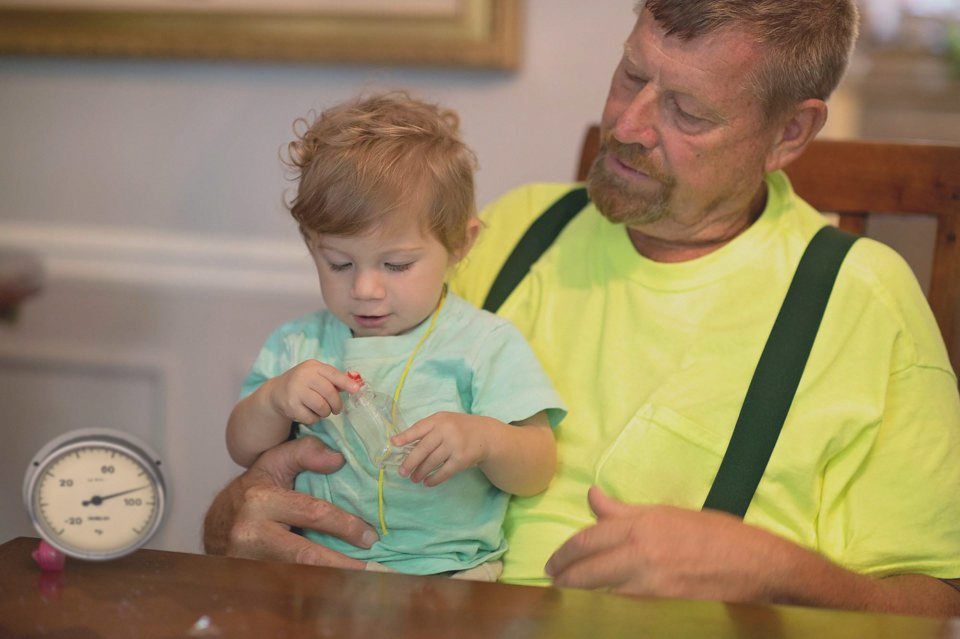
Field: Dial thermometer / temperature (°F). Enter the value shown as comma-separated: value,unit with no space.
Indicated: 88,°F
